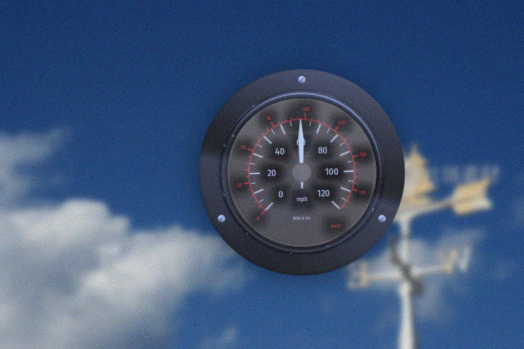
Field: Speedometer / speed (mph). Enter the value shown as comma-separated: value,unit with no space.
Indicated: 60,mph
